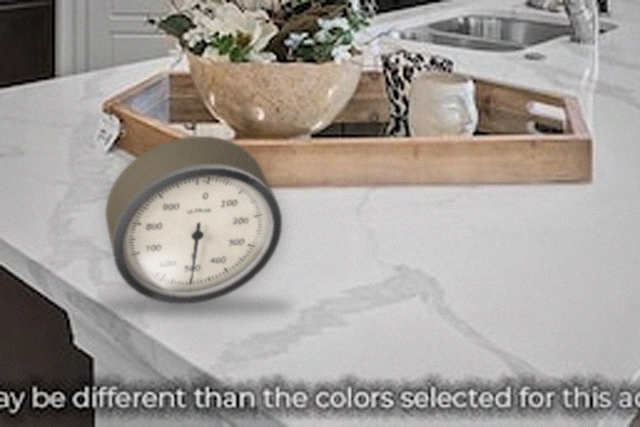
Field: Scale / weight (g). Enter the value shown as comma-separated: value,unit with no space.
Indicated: 500,g
